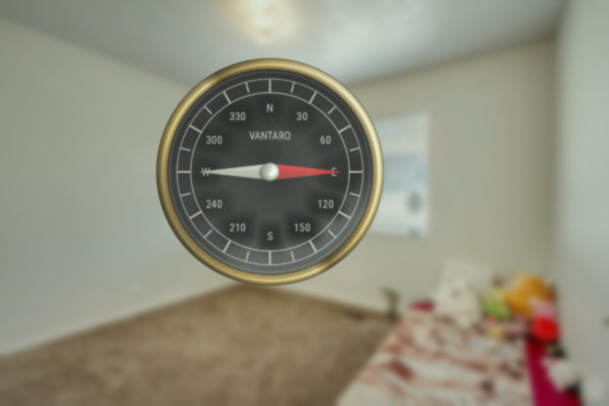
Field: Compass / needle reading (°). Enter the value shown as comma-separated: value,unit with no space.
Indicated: 90,°
